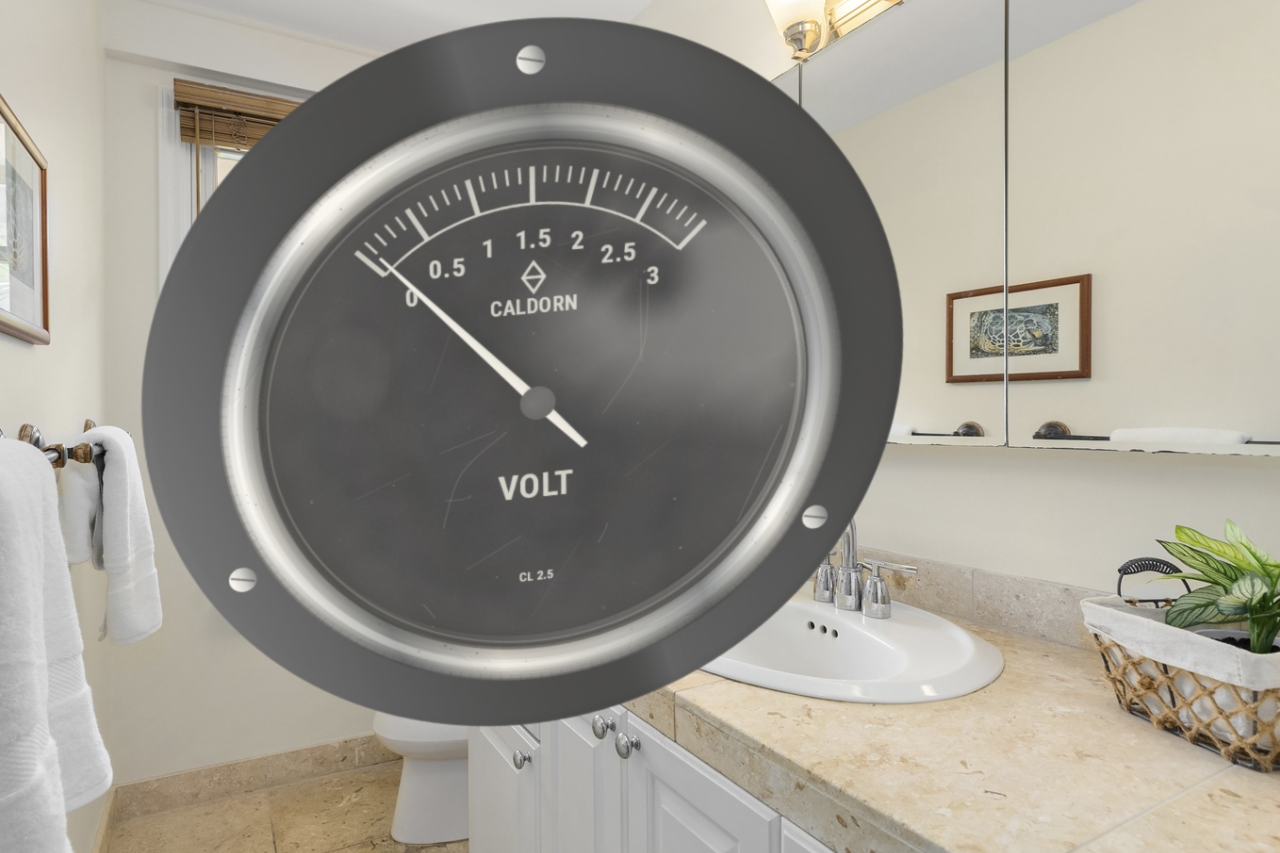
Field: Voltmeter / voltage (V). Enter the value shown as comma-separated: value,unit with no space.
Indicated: 0.1,V
